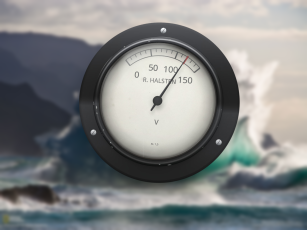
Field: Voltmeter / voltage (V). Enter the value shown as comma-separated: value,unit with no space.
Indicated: 120,V
